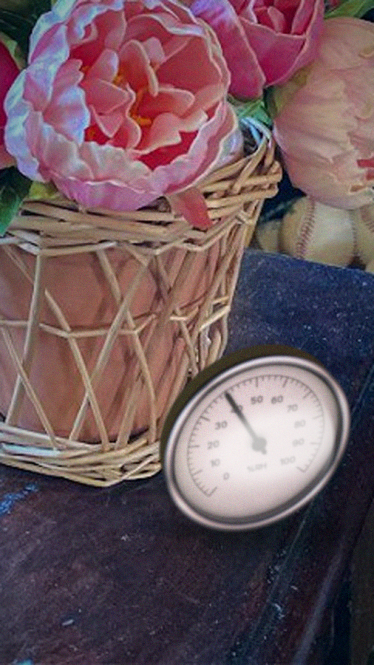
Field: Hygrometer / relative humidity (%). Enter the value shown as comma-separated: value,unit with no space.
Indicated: 40,%
